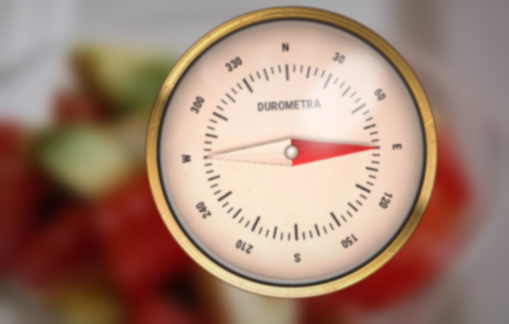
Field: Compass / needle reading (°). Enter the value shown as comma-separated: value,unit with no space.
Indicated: 90,°
